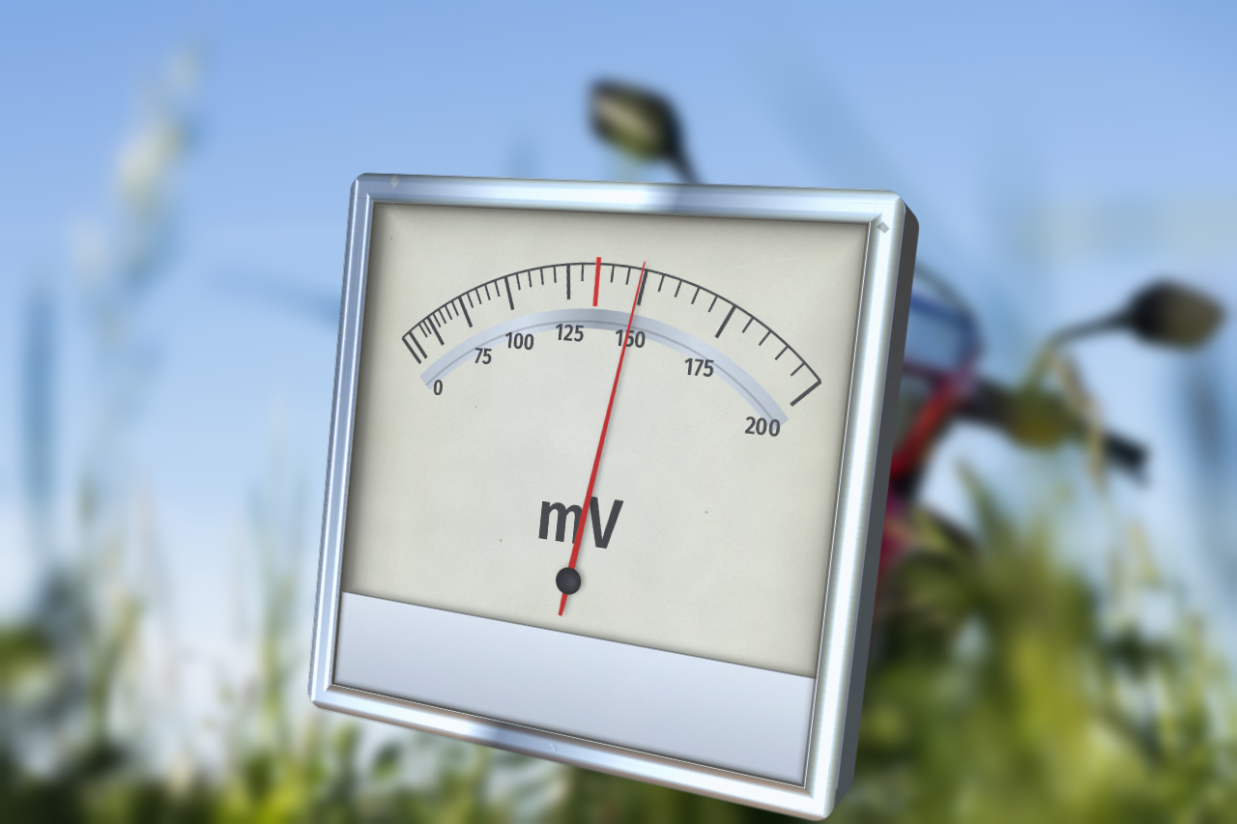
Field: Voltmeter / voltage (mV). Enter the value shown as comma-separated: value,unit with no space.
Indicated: 150,mV
